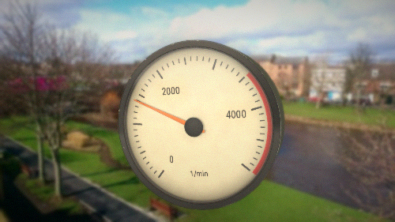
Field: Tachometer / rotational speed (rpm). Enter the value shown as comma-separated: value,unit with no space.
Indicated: 1400,rpm
